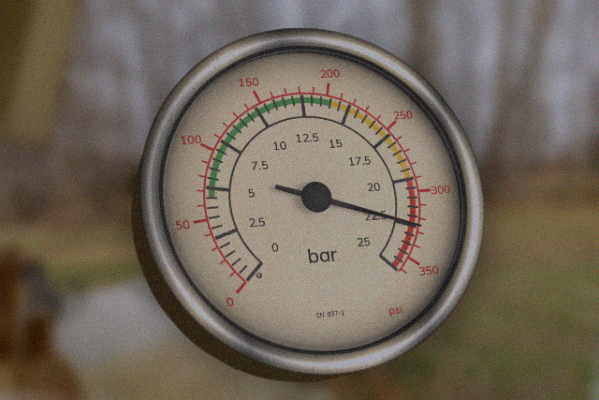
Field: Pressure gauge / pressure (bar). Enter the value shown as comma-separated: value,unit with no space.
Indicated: 22.5,bar
